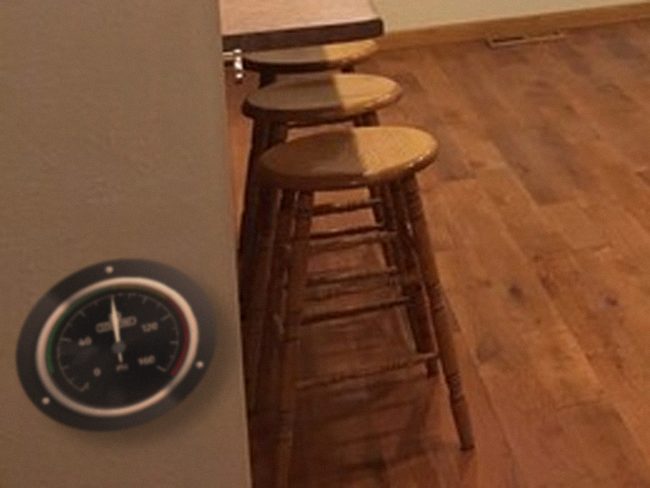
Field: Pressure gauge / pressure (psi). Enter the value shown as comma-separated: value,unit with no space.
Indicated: 80,psi
